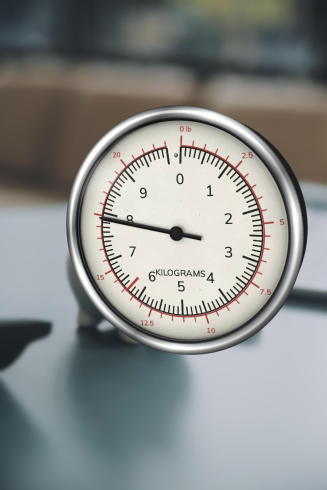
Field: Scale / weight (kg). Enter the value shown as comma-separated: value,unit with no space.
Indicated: 7.9,kg
